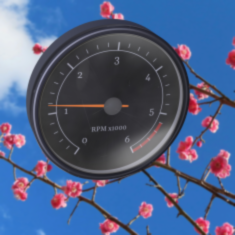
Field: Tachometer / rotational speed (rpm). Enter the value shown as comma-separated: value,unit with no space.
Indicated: 1200,rpm
